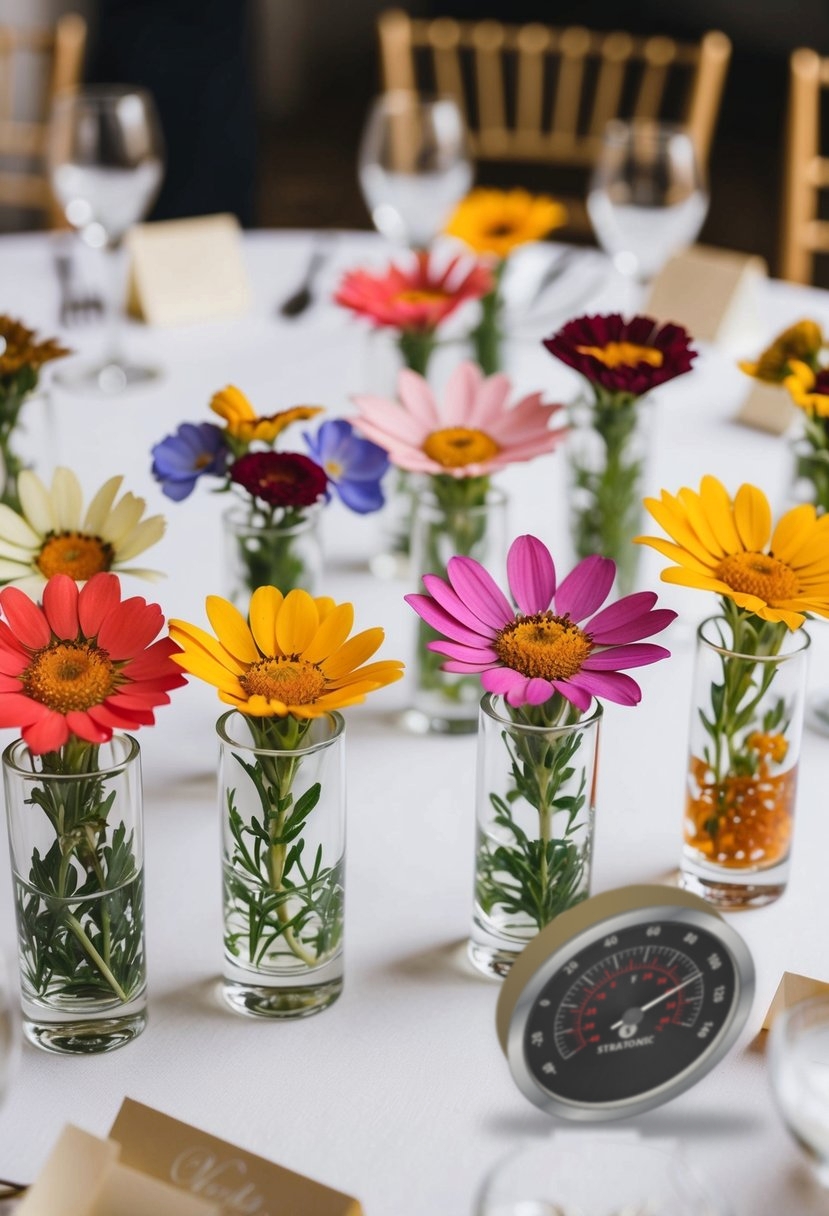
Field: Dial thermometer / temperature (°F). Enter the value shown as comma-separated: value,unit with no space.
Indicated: 100,°F
